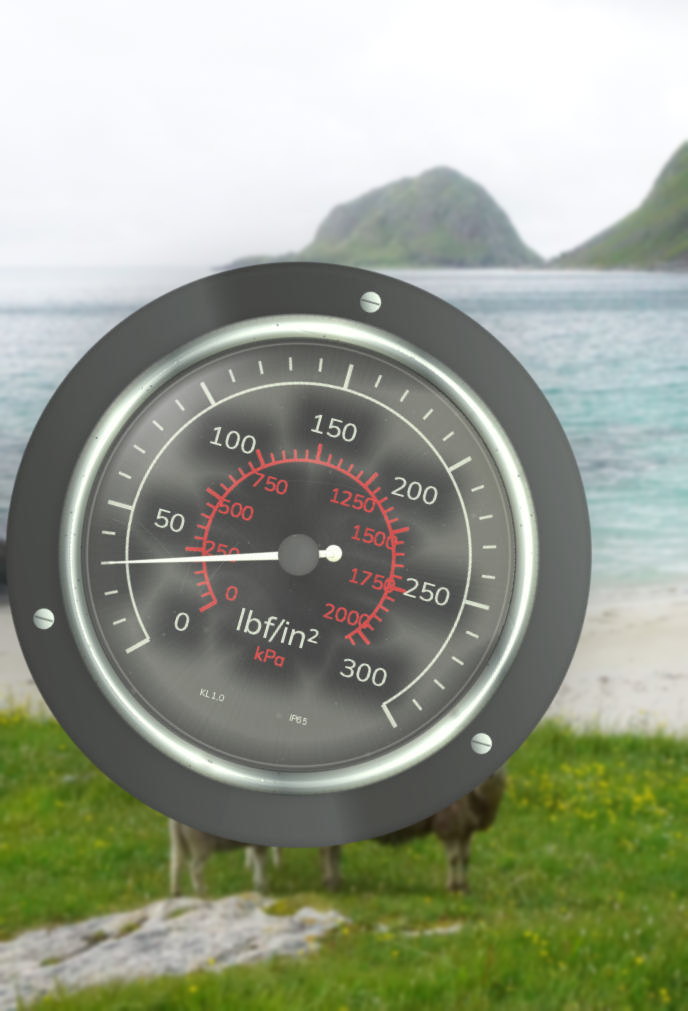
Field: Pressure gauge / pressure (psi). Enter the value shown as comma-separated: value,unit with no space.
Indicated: 30,psi
